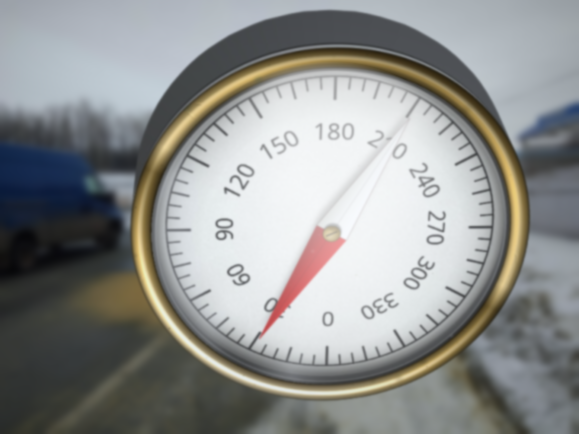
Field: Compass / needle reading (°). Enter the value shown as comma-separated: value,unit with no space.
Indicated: 30,°
